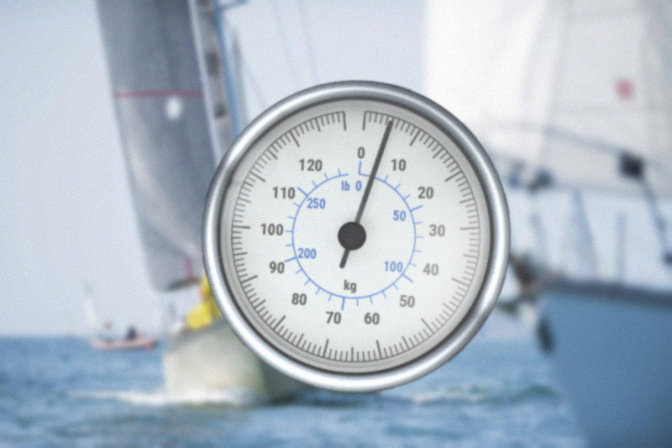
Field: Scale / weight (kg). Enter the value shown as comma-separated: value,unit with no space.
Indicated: 5,kg
